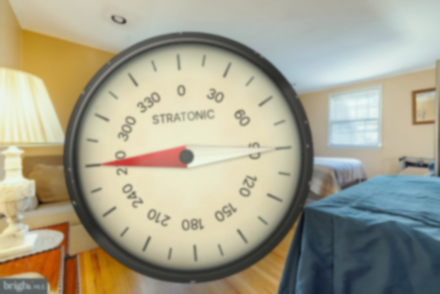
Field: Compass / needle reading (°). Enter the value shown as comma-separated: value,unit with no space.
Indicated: 270,°
